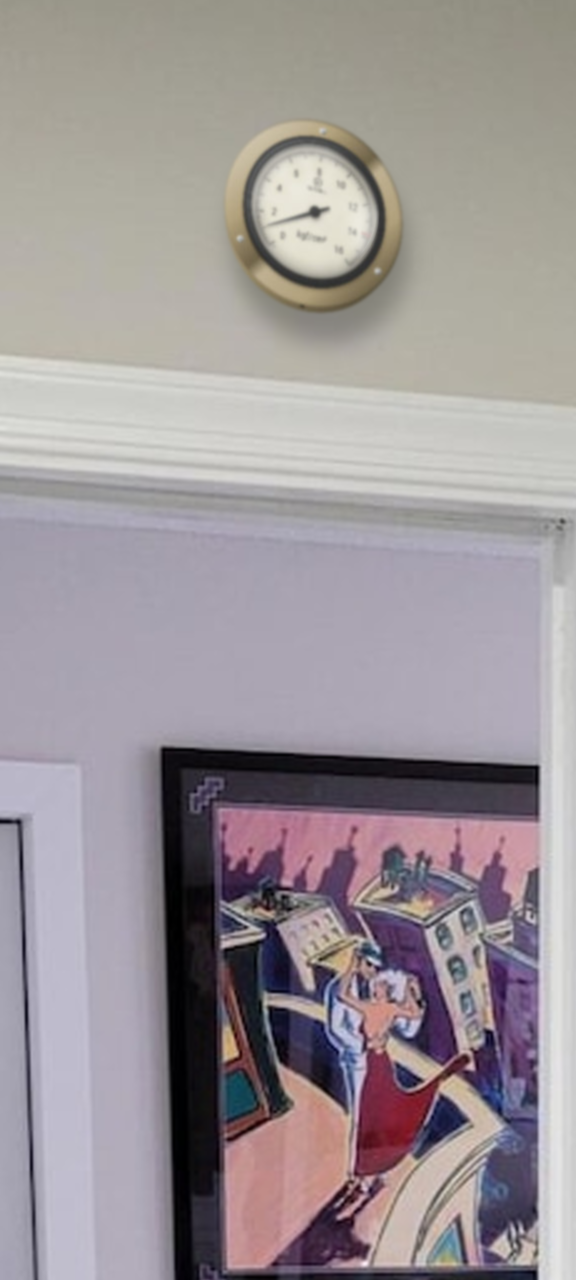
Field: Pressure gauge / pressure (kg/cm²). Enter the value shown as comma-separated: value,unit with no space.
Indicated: 1,kg/cm²
